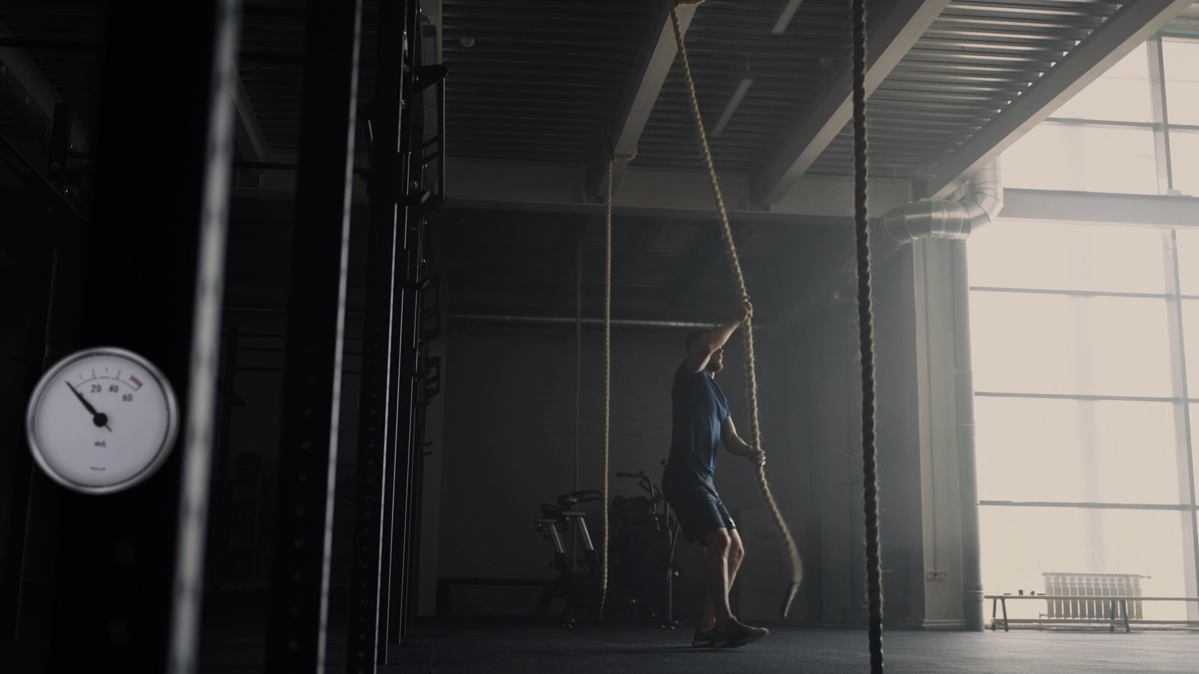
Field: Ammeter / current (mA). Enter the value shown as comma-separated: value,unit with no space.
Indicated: 0,mA
